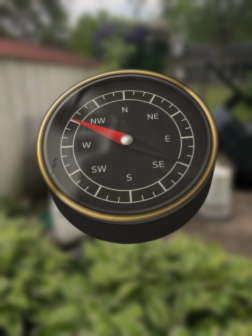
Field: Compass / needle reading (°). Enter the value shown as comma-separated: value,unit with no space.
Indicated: 300,°
